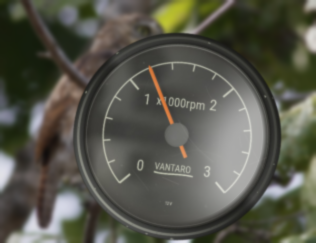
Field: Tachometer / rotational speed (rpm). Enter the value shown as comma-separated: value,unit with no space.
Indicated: 1200,rpm
